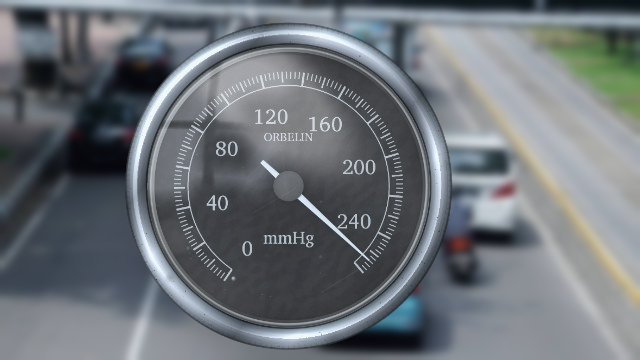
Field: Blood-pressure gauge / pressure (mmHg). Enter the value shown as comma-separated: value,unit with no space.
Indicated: 254,mmHg
